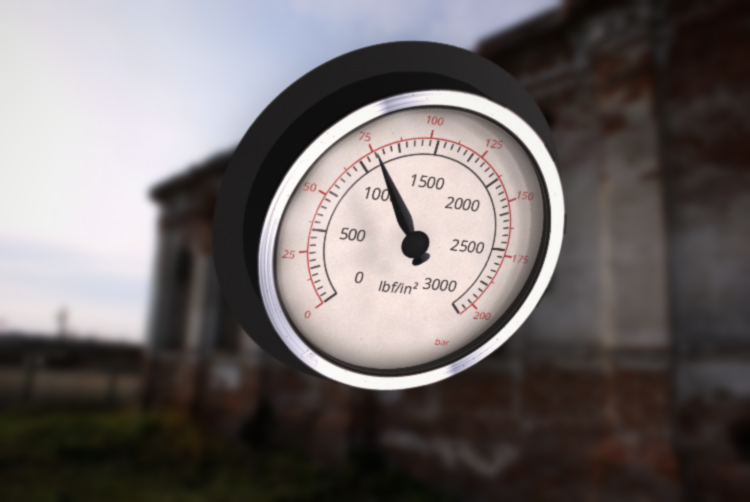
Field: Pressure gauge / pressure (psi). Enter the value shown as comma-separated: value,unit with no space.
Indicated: 1100,psi
